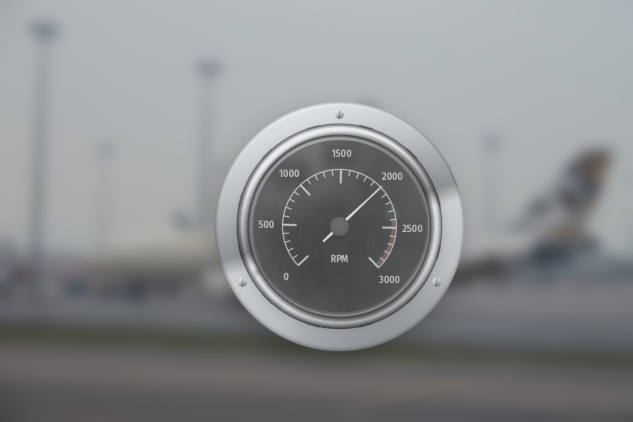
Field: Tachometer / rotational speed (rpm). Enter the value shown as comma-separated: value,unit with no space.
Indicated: 2000,rpm
